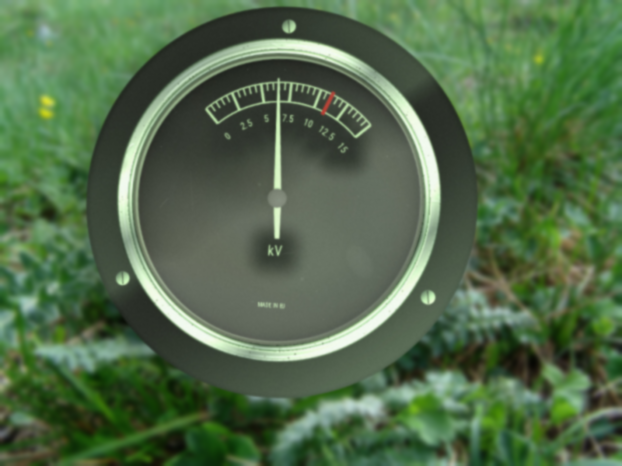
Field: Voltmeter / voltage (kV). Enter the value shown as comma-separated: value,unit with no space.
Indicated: 6.5,kV
